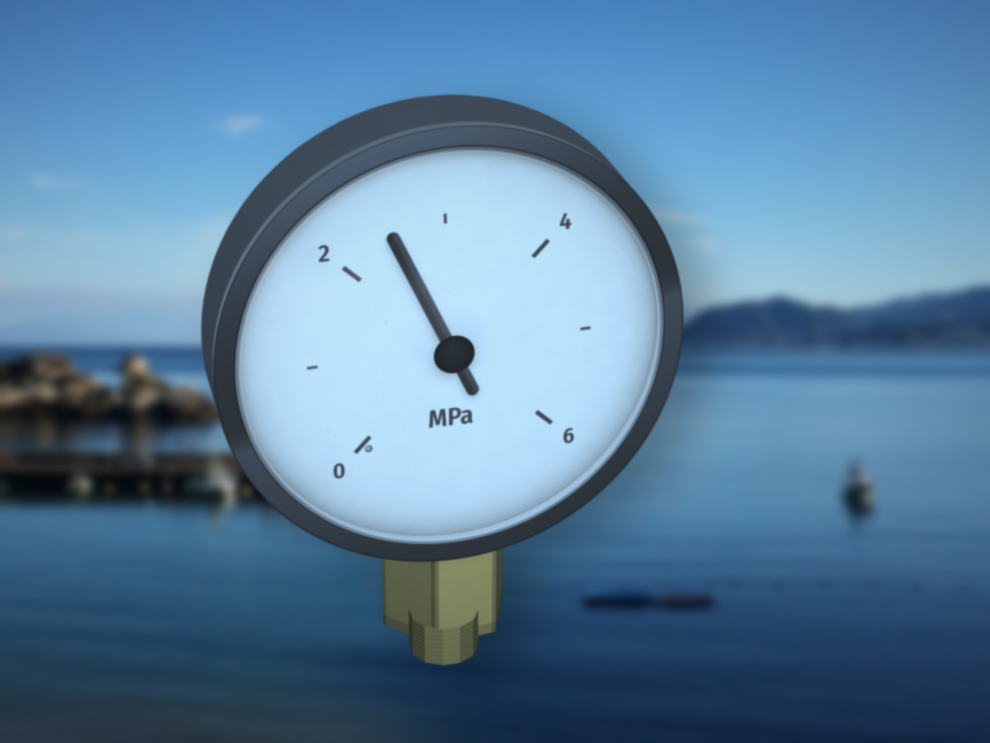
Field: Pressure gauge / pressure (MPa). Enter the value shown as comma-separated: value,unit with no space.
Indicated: 2.5,MPa
